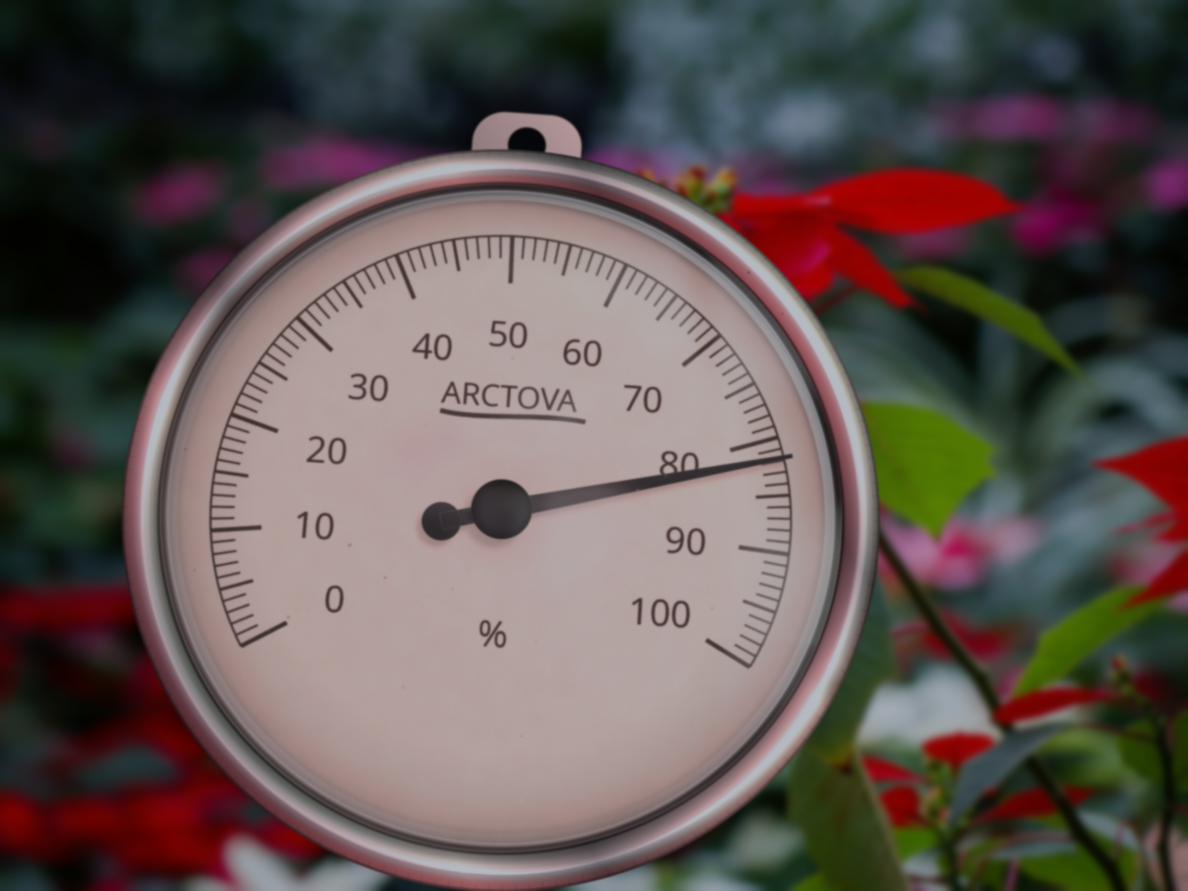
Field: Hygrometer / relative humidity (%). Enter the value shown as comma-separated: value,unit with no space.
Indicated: 82,%
